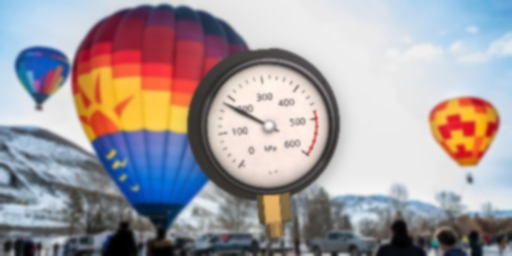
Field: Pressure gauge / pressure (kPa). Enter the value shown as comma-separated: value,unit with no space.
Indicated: 180,kPa
